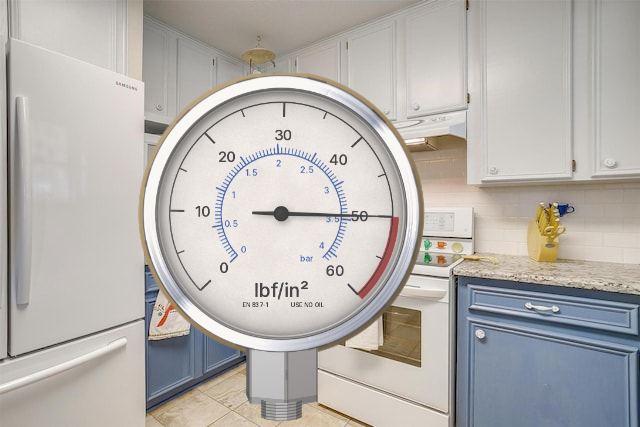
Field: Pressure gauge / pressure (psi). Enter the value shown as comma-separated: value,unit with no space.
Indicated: 50,psi
